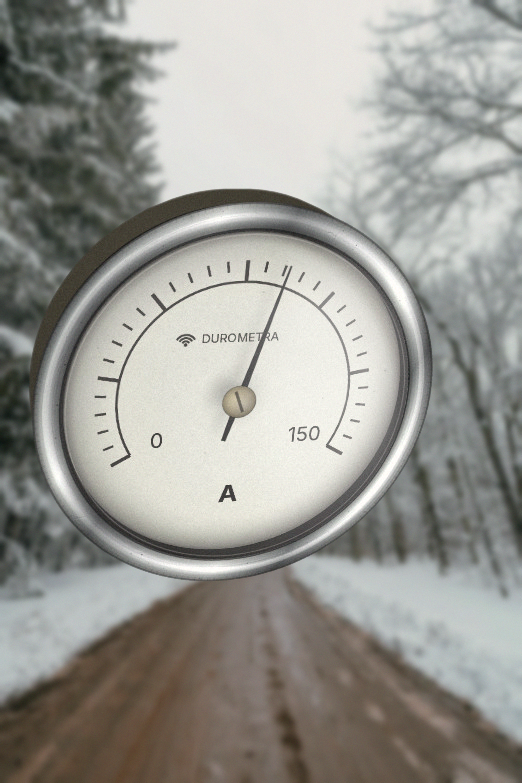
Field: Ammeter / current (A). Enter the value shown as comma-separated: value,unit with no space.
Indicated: 85,A
